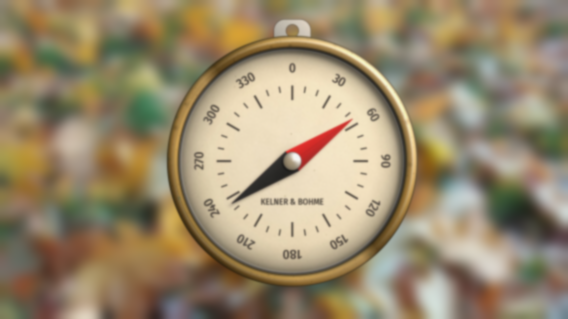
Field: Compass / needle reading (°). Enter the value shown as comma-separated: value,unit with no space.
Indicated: 55,°
